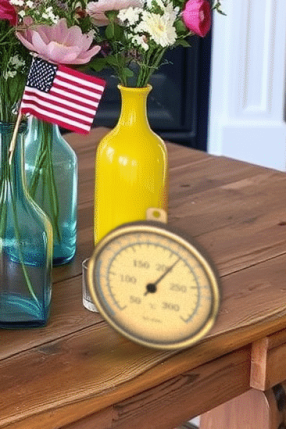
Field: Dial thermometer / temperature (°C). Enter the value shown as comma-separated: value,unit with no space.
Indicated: 210,°C
